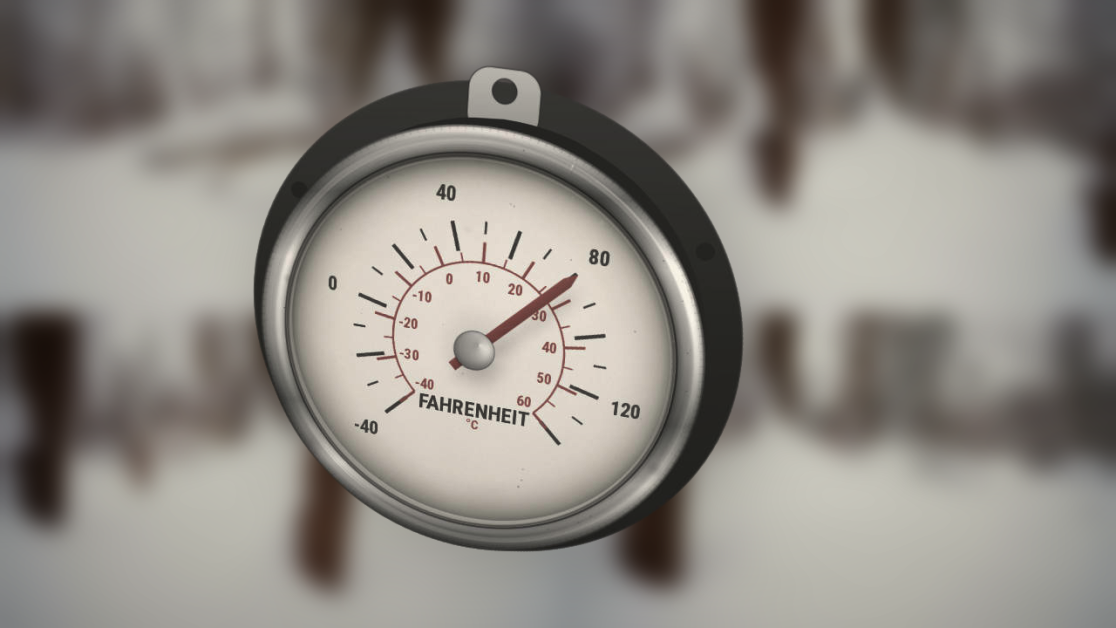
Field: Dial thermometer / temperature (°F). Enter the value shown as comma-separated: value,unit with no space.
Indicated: 80,°F
